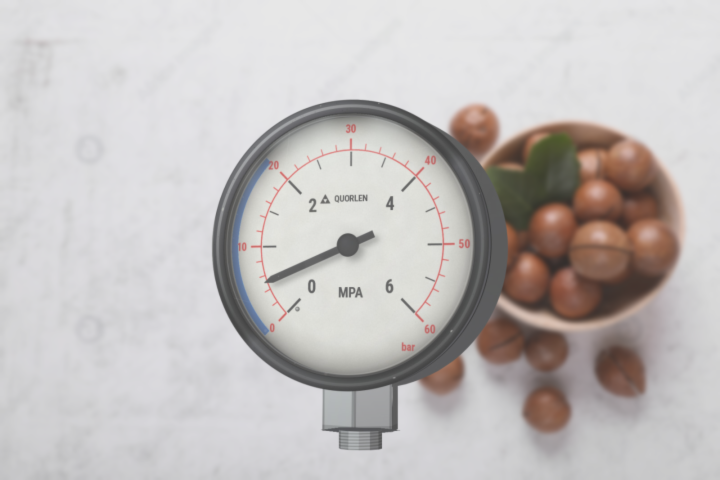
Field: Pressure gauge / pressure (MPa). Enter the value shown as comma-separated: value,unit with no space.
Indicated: 0.5,MPa
